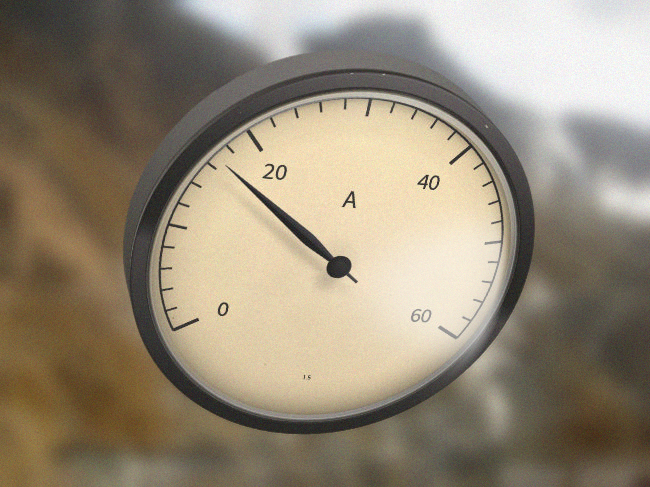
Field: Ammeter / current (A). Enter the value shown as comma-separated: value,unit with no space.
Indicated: 17,A
